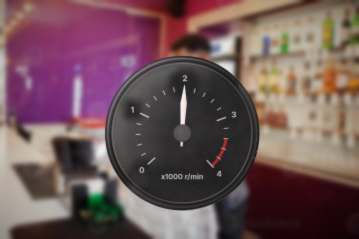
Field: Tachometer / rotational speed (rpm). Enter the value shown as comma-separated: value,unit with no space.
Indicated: 2000,rpm
